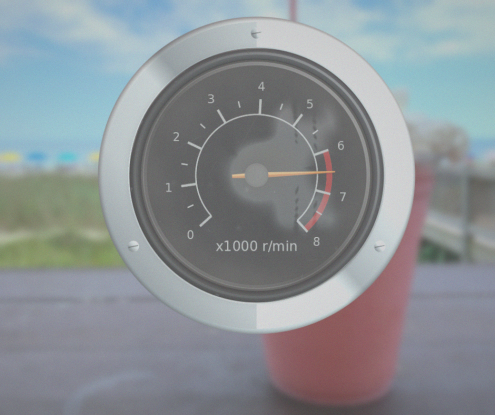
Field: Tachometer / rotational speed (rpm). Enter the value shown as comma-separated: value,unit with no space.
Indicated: 6500,rpm
